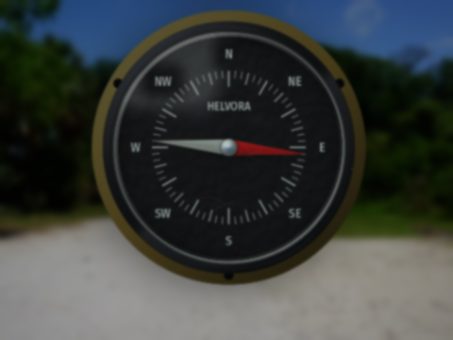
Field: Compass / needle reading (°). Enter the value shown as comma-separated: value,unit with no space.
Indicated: 95,°
